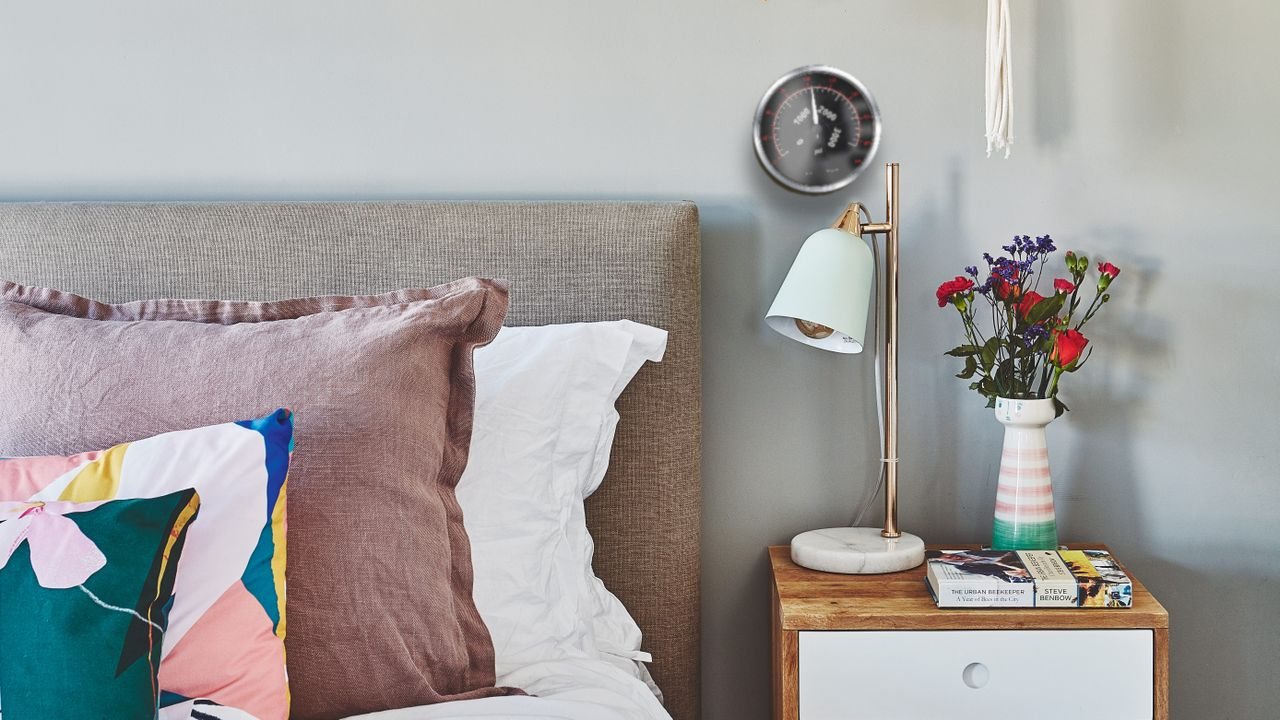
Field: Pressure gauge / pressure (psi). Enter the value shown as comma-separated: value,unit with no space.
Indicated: 1500,psi
